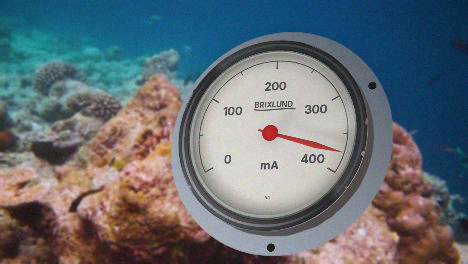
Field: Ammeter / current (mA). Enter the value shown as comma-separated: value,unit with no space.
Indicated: 375,mA
